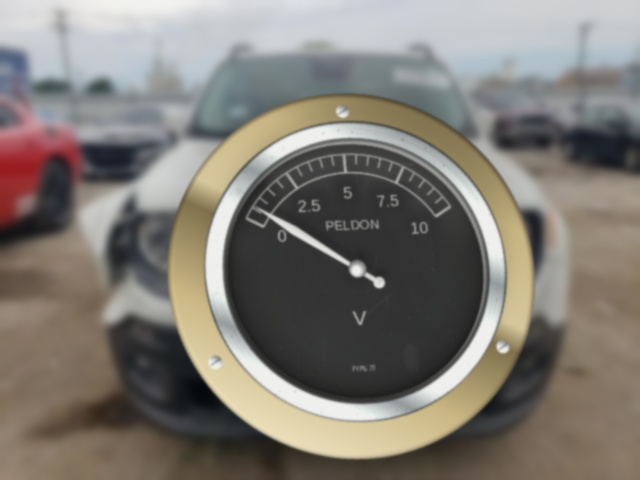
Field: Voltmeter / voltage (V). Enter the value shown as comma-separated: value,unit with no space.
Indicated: 0.5,V
